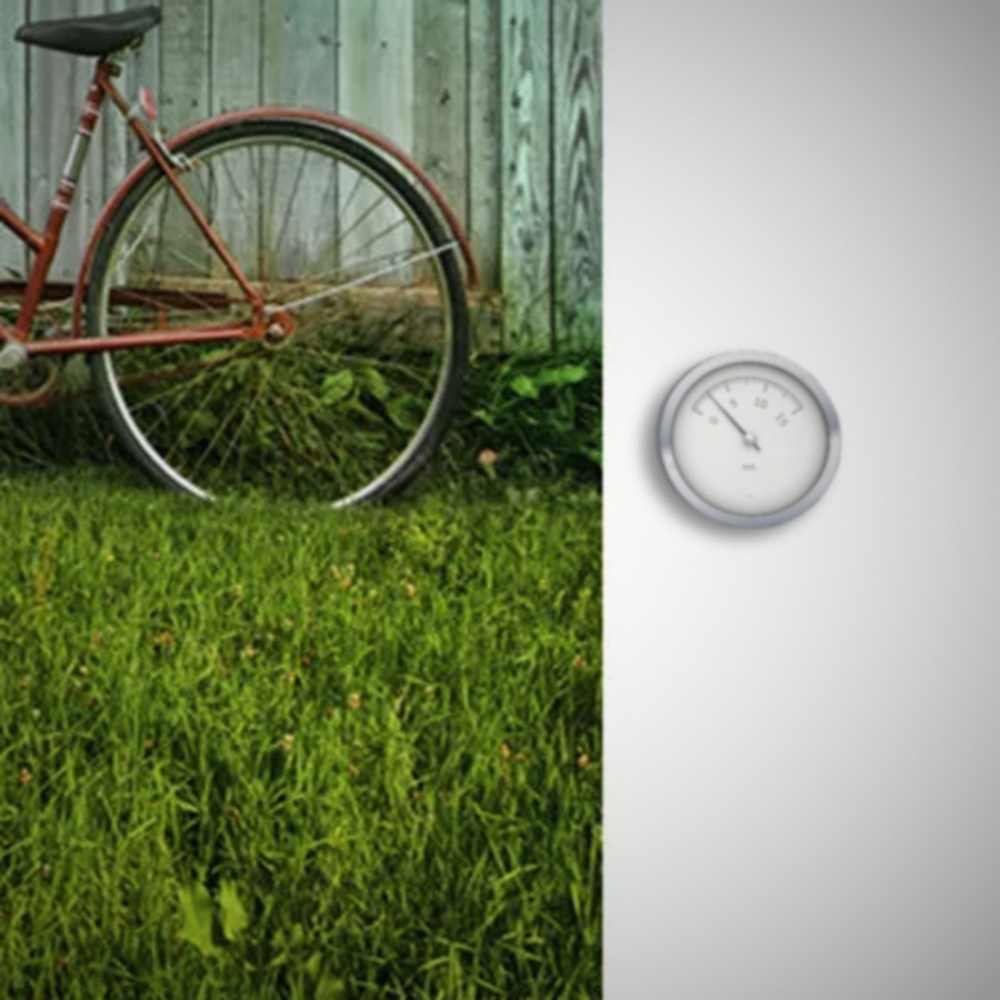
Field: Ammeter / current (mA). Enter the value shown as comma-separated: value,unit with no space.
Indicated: 2.5,mA
